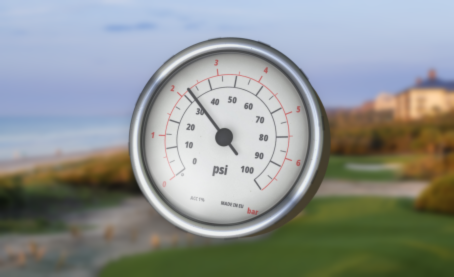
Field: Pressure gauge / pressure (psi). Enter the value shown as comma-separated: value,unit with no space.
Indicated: 32.5,psi
